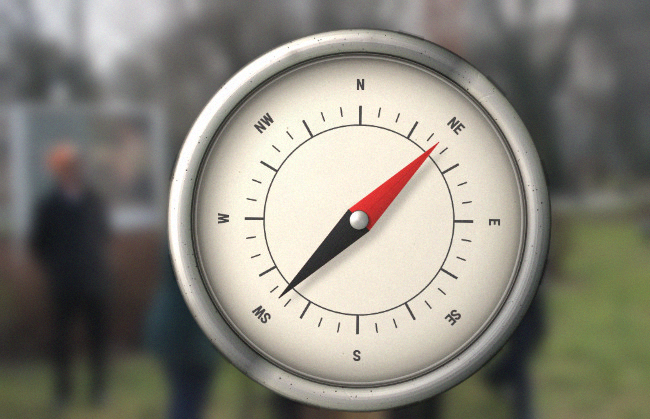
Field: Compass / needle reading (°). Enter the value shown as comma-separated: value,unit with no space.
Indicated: 45,°
